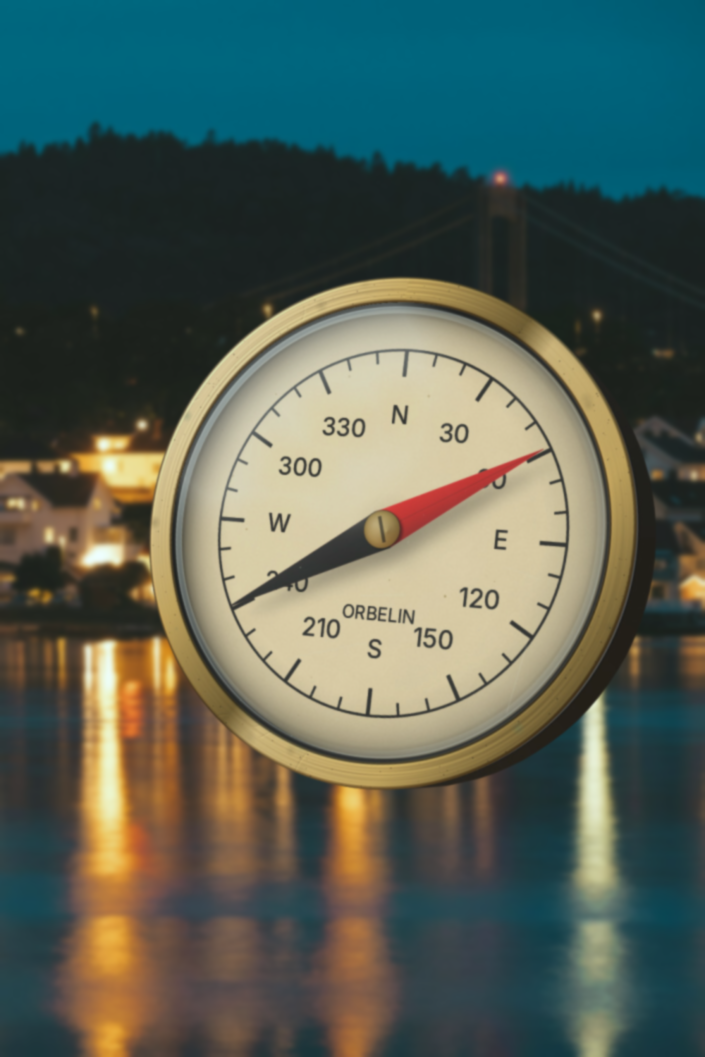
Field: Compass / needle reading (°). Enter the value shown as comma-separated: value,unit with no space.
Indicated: 60,°
